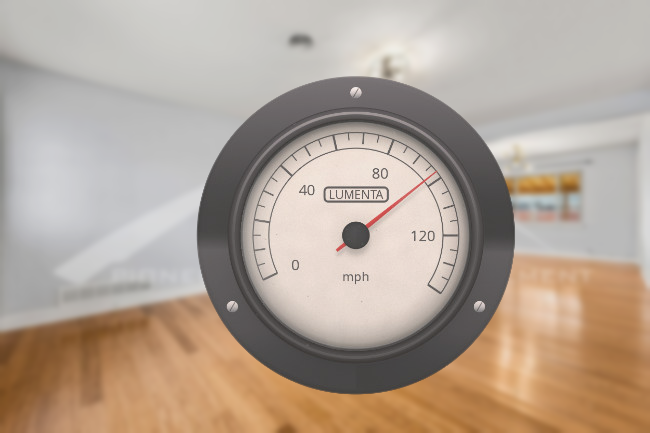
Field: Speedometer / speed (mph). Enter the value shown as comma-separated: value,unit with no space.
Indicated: 97.5,mph
